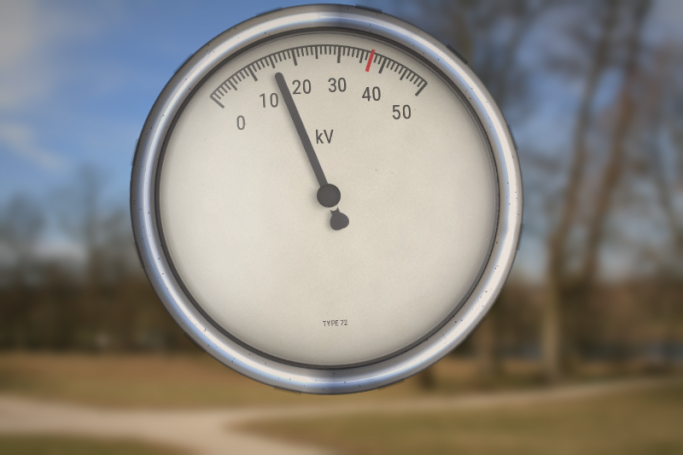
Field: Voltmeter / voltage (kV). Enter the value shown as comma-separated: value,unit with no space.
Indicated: 15,kV
